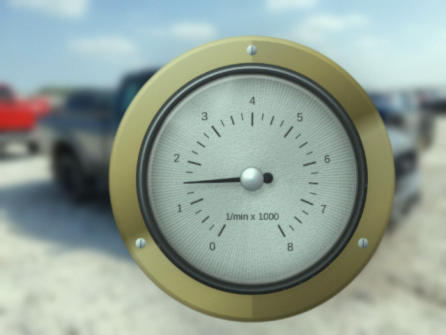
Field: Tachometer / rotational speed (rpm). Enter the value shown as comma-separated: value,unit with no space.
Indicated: 1500,rpm
